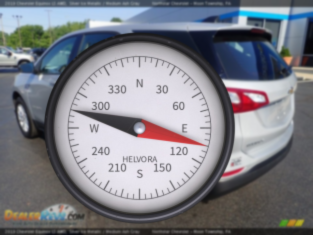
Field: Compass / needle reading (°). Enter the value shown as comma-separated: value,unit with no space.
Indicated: 105,°
